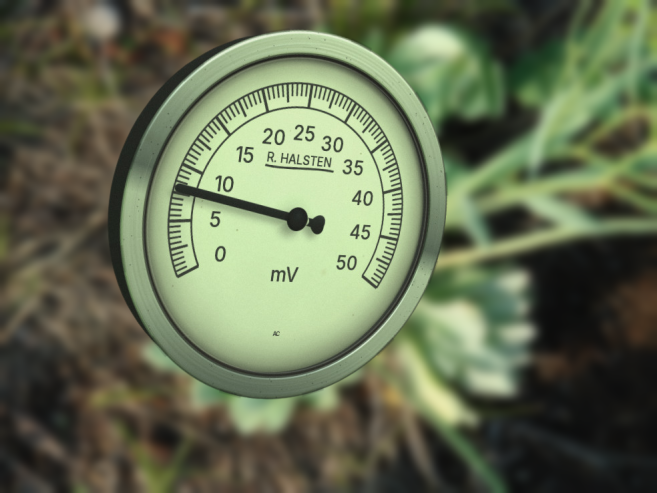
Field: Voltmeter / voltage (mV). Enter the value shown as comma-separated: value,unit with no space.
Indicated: 8,mV
